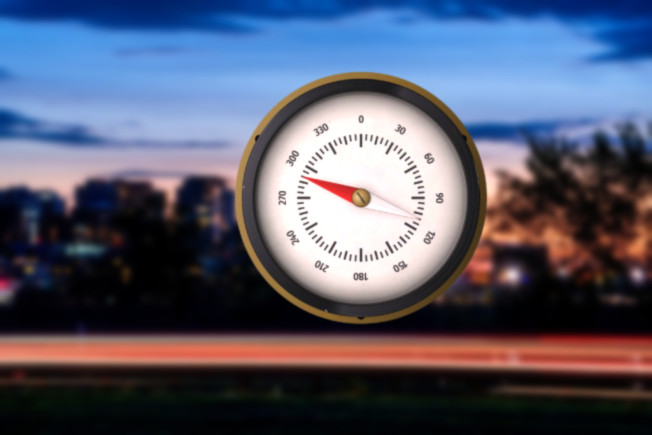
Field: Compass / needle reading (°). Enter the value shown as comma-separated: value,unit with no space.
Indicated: 290,°
